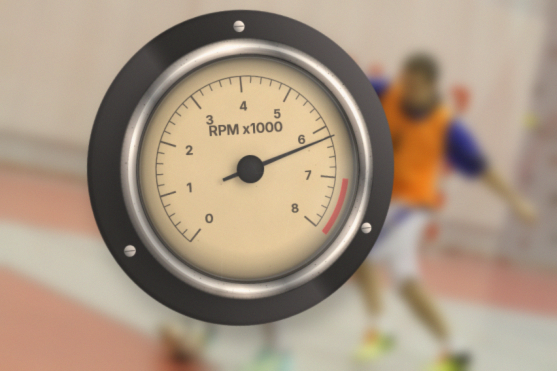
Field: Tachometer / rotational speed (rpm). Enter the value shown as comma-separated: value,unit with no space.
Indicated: 6200,rpm
